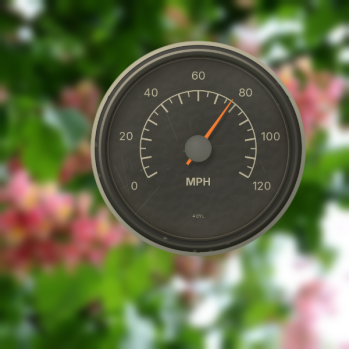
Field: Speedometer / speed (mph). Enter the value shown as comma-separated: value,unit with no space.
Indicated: 77.5,mph
